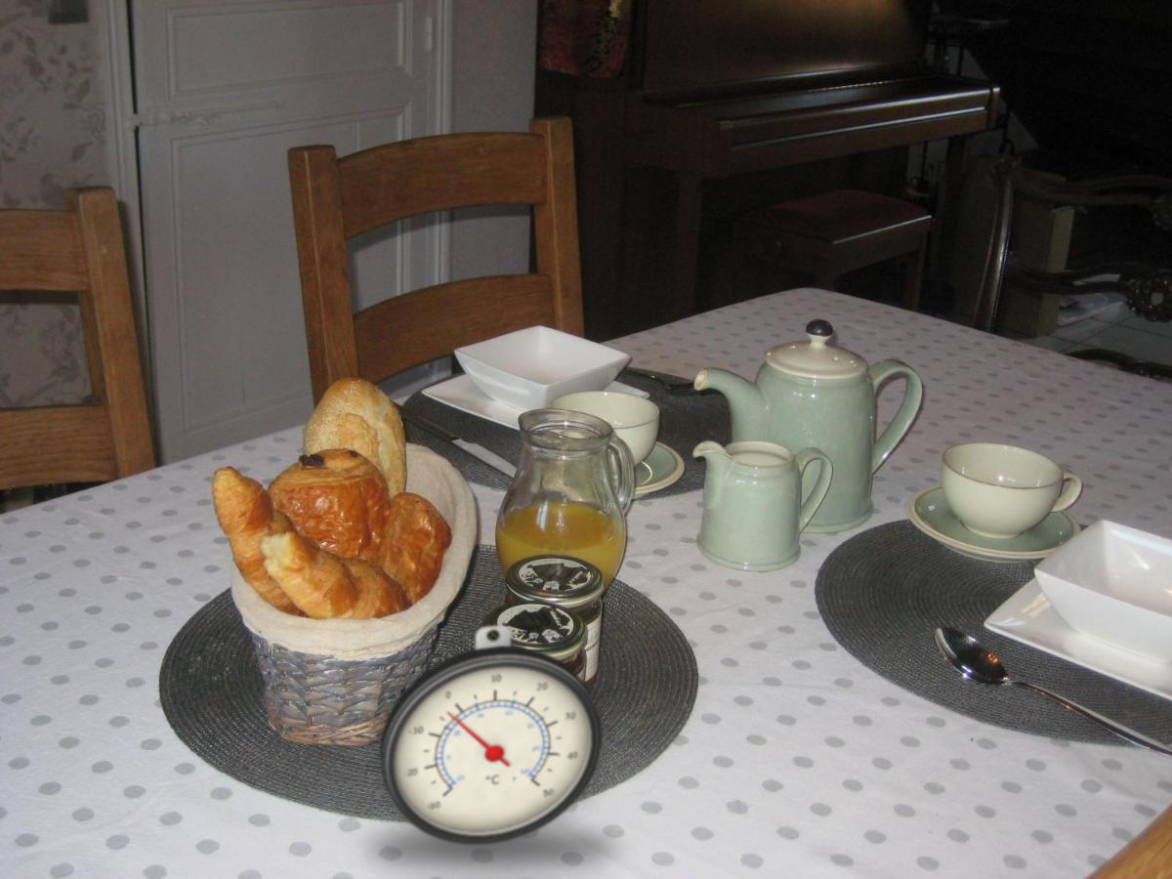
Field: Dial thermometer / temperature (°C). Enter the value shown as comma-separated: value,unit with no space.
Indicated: -2.5,°C
